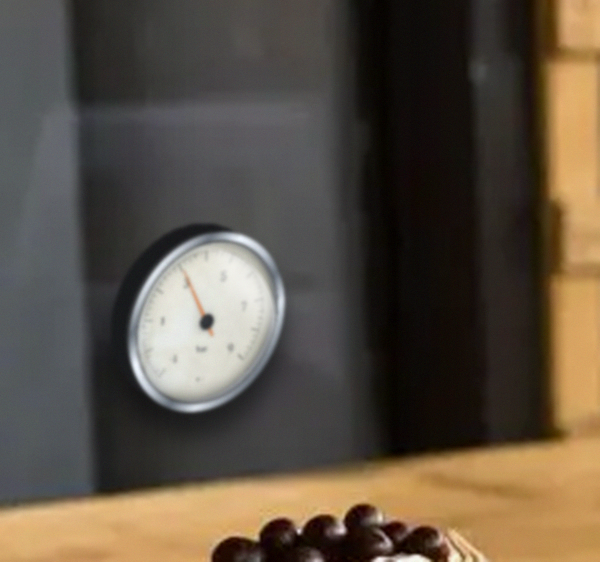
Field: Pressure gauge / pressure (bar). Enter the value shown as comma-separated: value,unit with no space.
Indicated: 3,bar
